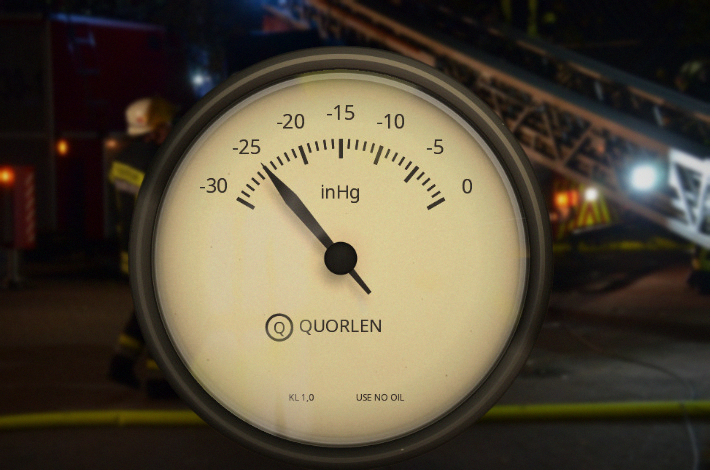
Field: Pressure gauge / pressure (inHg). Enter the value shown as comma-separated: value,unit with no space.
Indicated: -25,inHg
